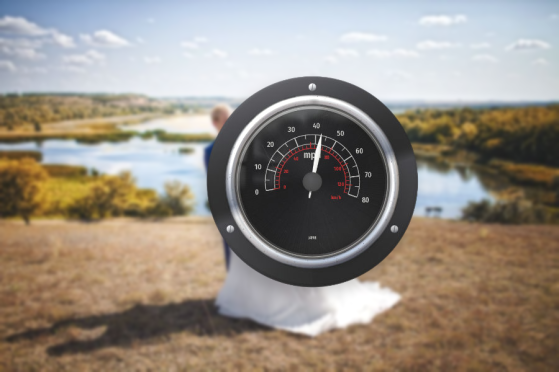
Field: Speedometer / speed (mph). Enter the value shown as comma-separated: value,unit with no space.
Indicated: 42.5,mph
